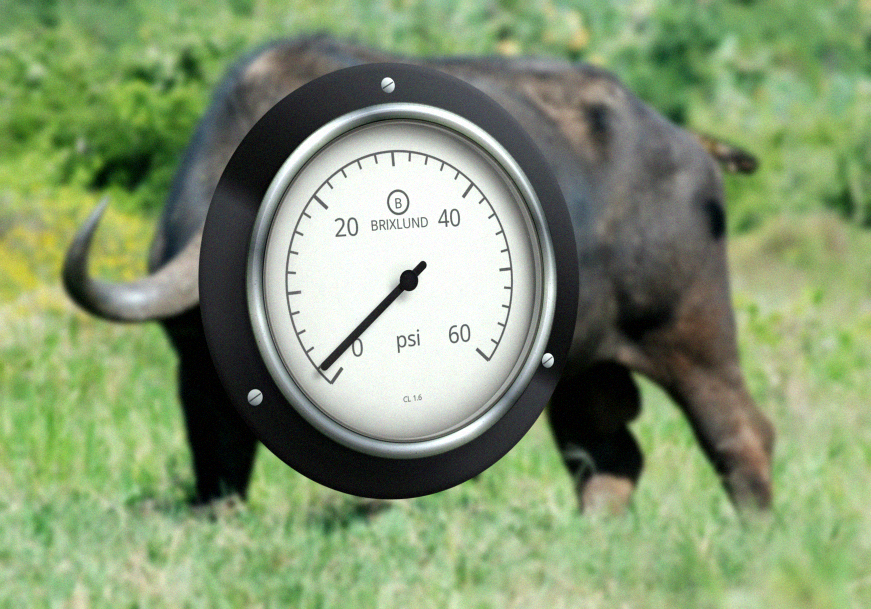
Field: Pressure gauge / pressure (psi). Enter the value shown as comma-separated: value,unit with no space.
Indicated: 2,psi
